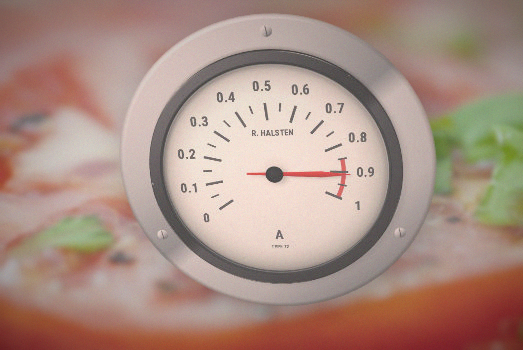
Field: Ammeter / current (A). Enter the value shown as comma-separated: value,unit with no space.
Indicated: 0.9,A
